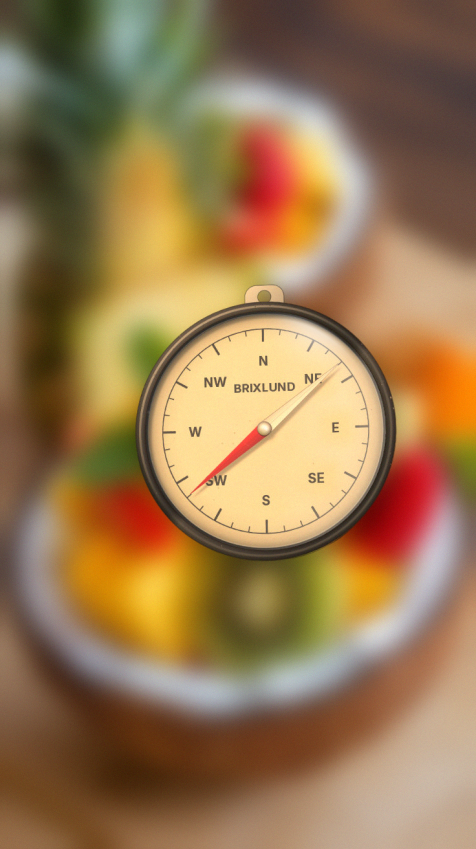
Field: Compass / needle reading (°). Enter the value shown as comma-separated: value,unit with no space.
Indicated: 230,°
